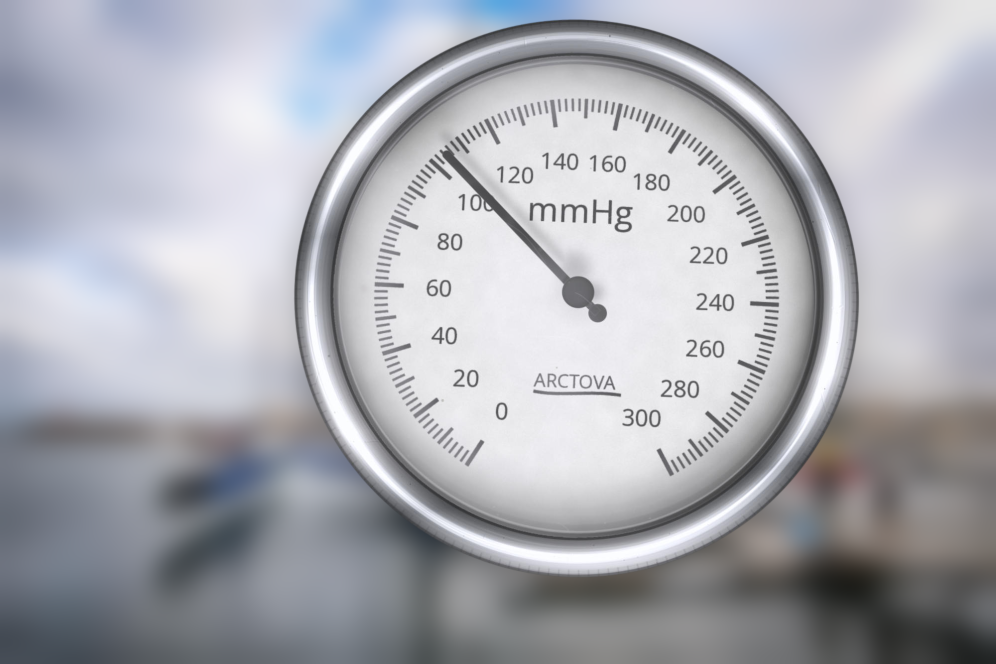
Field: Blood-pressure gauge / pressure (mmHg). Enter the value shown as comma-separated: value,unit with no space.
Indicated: 104,mmHg
